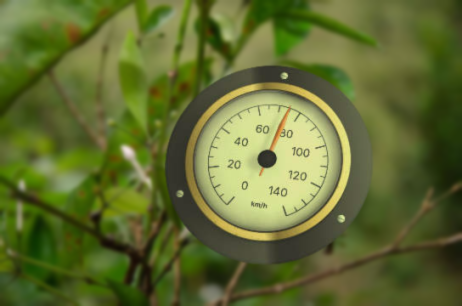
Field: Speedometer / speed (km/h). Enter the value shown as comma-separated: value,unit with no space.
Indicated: 75,km/h
